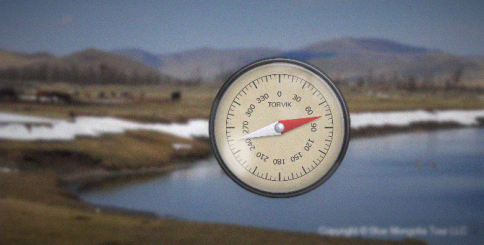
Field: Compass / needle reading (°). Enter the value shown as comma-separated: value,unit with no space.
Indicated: 75,°
